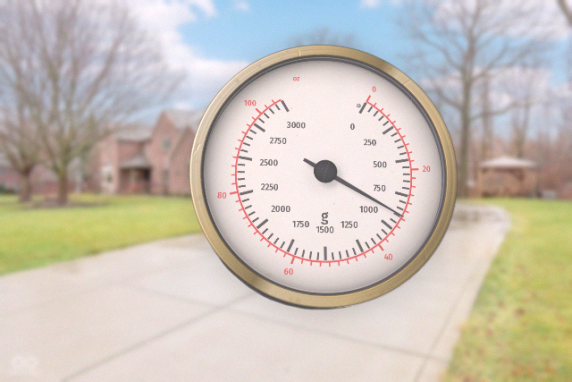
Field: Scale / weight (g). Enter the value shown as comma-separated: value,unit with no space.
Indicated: 900,g
